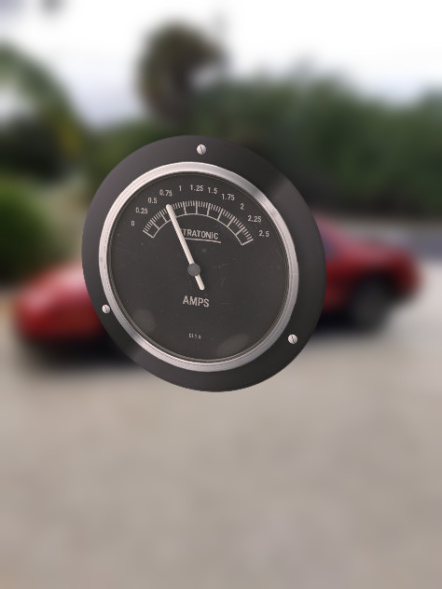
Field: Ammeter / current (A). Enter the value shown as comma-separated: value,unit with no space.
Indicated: 0.75,A
